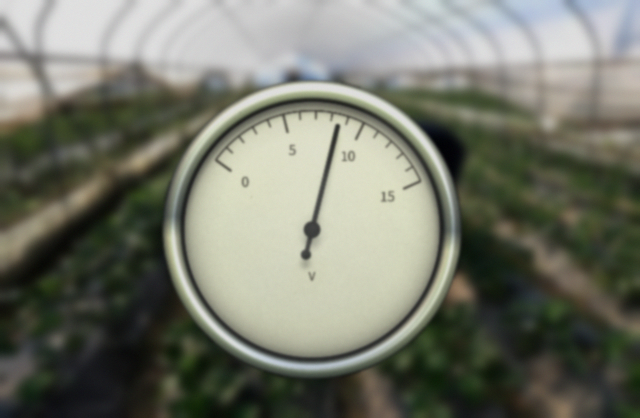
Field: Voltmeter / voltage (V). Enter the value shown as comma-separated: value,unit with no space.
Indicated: 8.5,V
